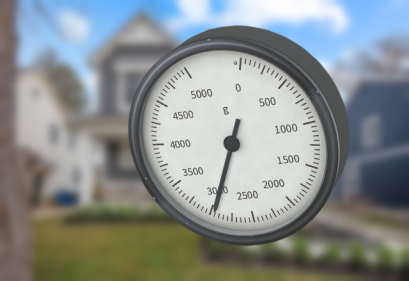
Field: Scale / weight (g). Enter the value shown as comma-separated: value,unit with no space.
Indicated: 2950,g
